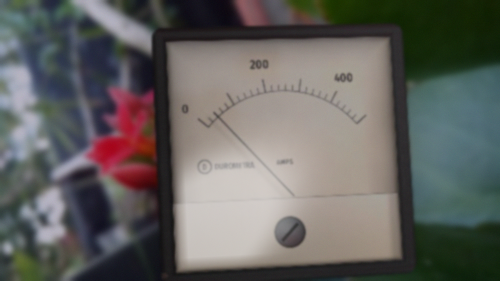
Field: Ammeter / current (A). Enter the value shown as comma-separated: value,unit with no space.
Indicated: 40,A
